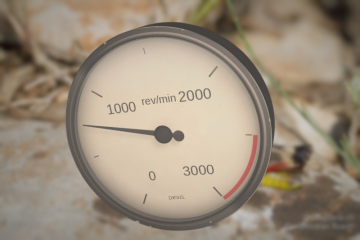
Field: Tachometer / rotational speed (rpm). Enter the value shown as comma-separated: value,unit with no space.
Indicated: 750,rpm
